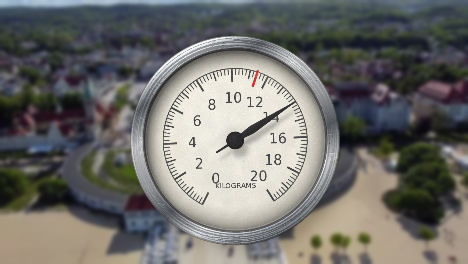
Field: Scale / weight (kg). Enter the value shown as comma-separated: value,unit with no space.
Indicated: 14,kg
